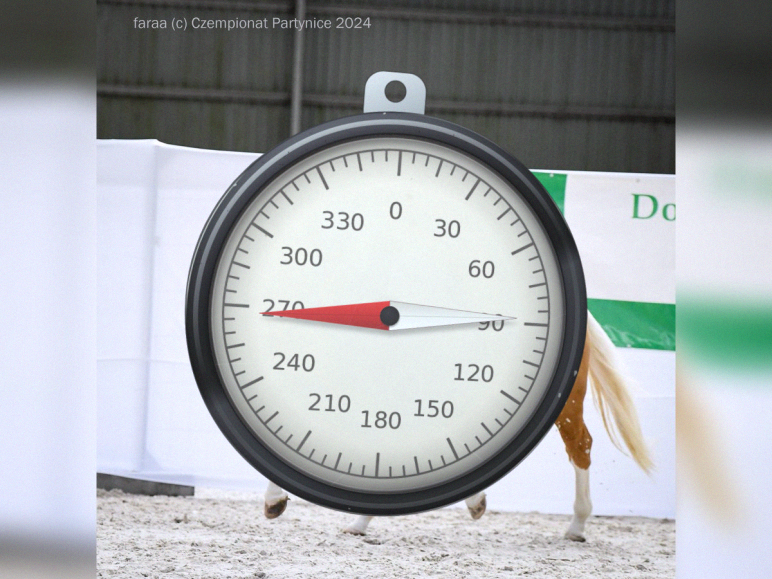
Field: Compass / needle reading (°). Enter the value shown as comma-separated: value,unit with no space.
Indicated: 267.5,°
